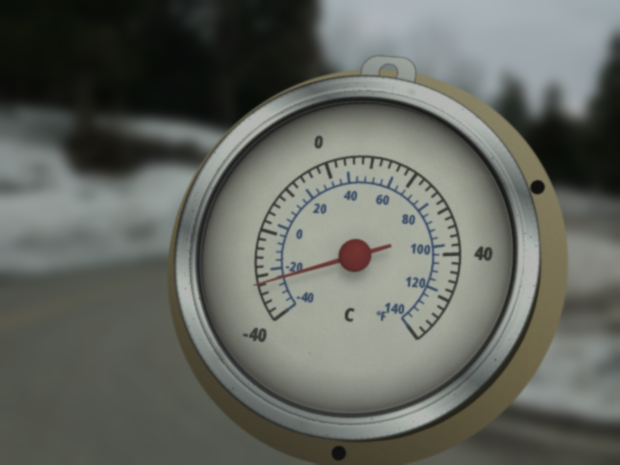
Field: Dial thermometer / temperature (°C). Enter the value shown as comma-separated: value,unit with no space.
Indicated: -32,°C
